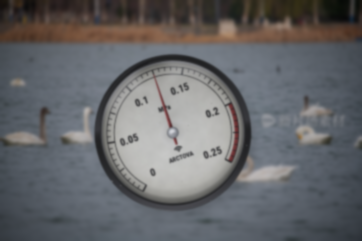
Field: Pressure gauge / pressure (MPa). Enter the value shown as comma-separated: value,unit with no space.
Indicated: 0.125,MPa
